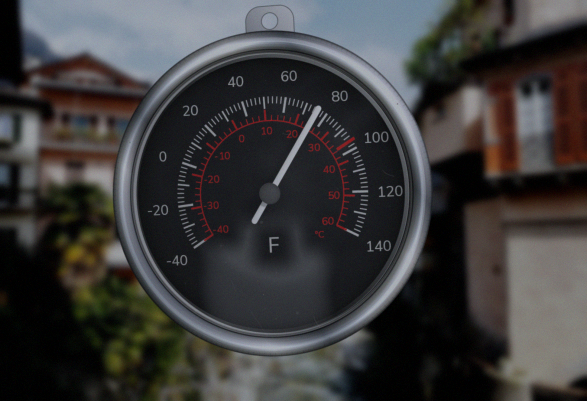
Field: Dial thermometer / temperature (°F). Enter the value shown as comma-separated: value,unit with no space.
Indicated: 76,°F
